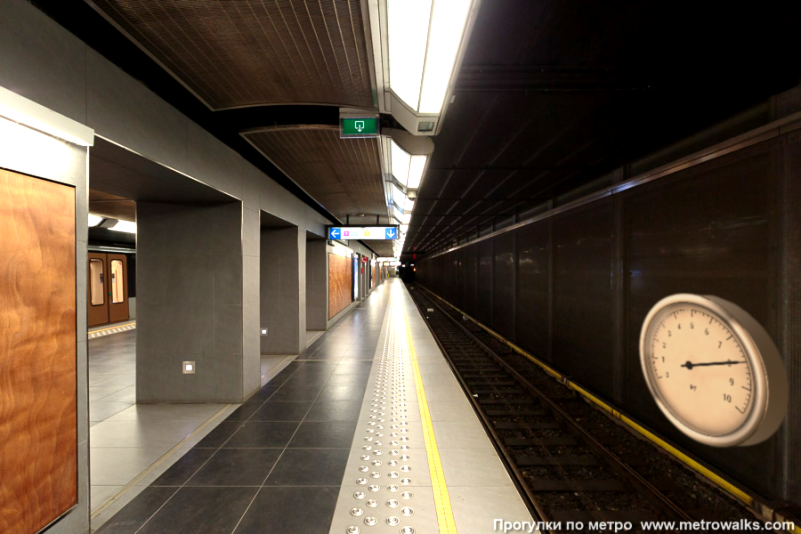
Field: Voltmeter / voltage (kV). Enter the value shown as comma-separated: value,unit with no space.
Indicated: 8,kV
